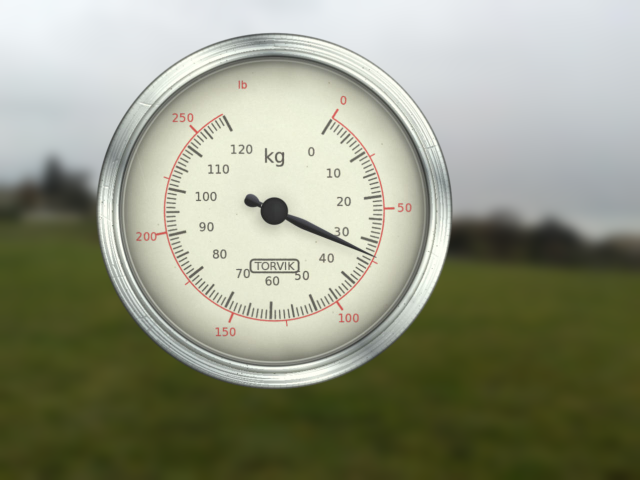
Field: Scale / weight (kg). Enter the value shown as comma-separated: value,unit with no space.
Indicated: 33,kg
